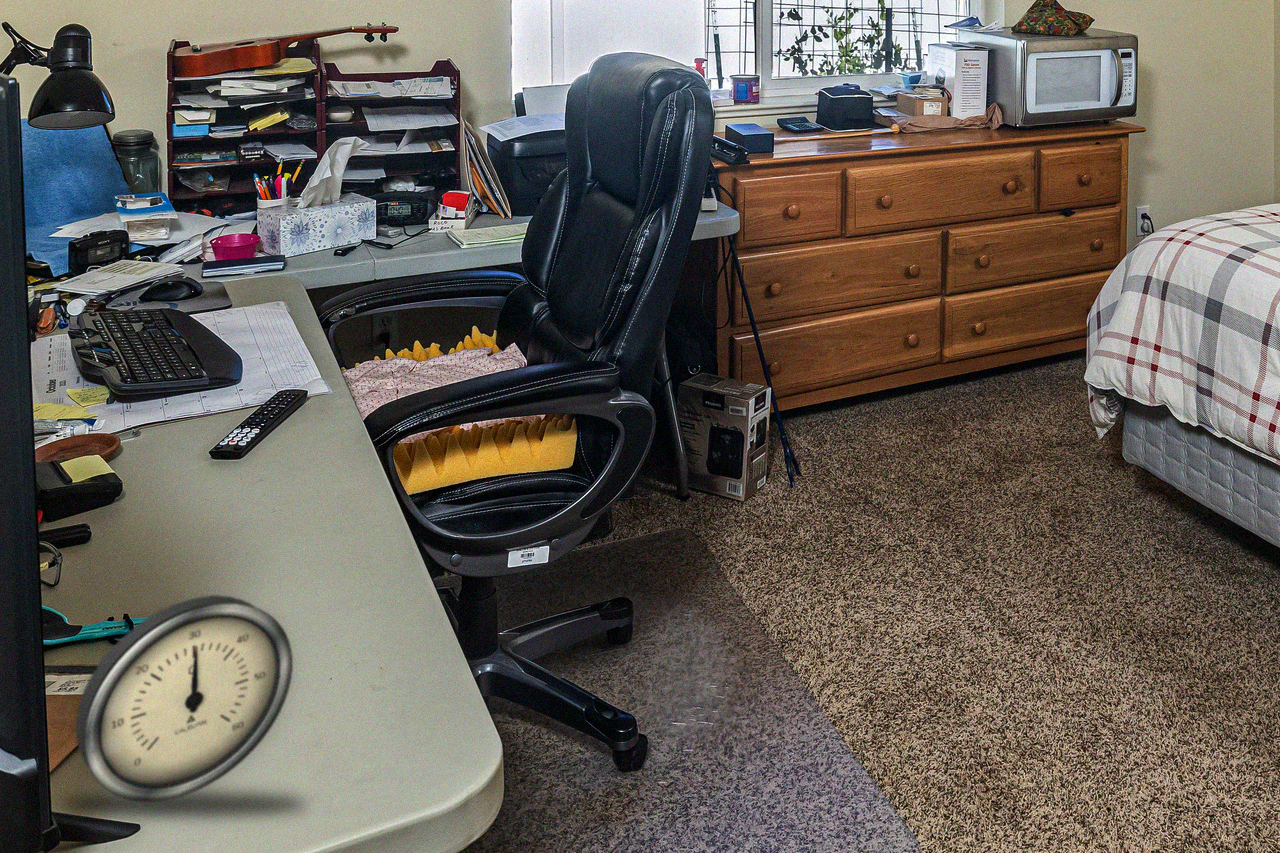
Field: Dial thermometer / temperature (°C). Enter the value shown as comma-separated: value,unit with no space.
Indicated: 30,°C
